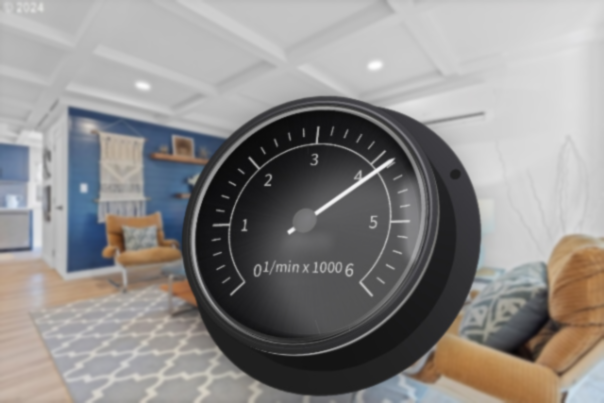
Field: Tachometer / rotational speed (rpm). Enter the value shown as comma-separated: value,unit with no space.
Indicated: 4200,rpm
